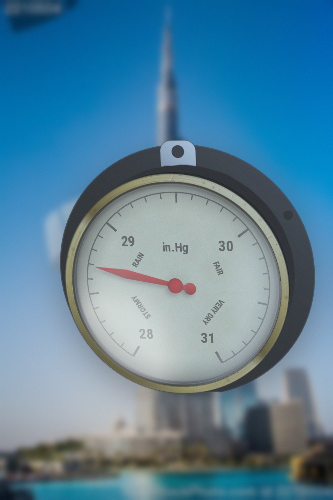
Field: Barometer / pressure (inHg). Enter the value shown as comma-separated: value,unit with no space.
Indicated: 28.7,inHg
